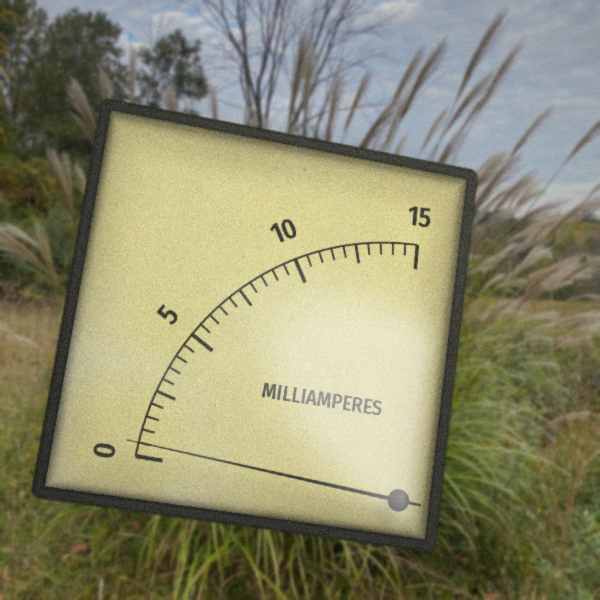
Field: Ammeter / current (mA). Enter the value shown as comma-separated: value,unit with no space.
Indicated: 0.5,mA
